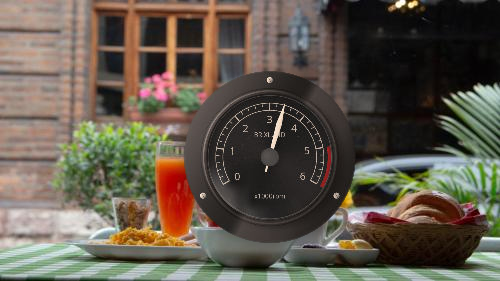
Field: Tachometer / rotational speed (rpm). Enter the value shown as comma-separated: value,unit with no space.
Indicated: 3400,rpm
